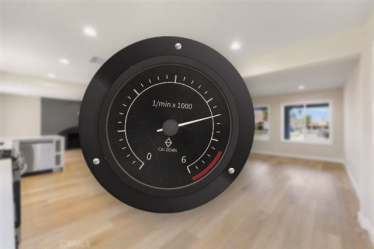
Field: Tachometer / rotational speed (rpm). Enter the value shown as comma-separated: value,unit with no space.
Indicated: 4400,rpm
